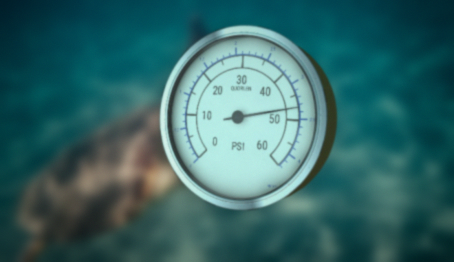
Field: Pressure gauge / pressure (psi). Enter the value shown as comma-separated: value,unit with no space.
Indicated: 47.5,psi
